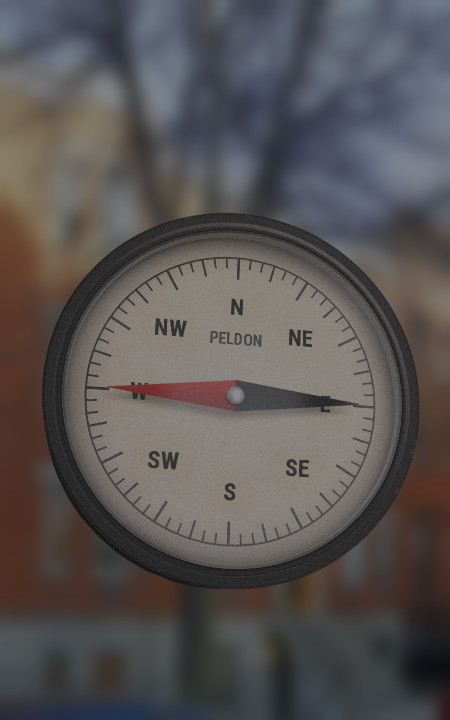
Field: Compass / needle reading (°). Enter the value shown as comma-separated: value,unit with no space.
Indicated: 270,°
